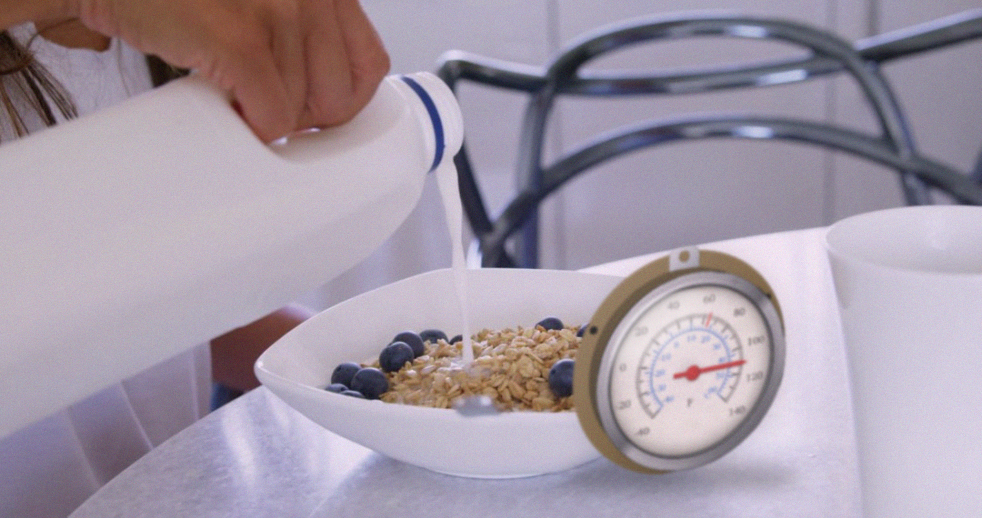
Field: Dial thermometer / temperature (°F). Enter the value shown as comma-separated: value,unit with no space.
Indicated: 110,°F
